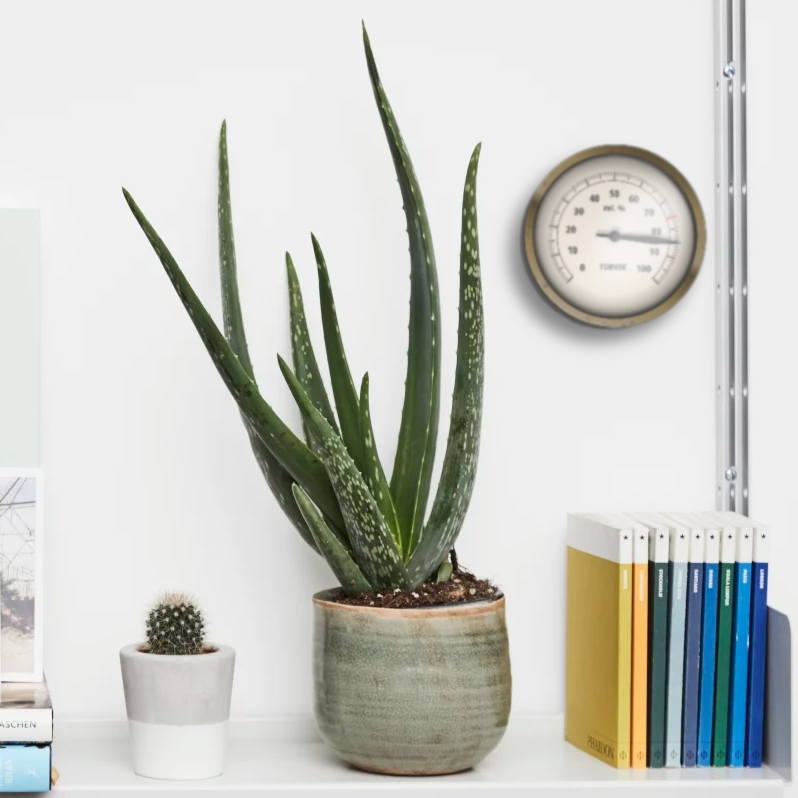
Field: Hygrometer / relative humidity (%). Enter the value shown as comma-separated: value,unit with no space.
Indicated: 85,%
